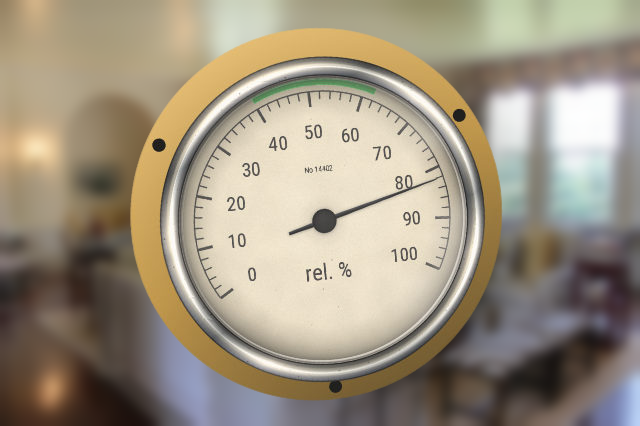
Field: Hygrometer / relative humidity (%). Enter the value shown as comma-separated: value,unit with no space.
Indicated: 82,%
